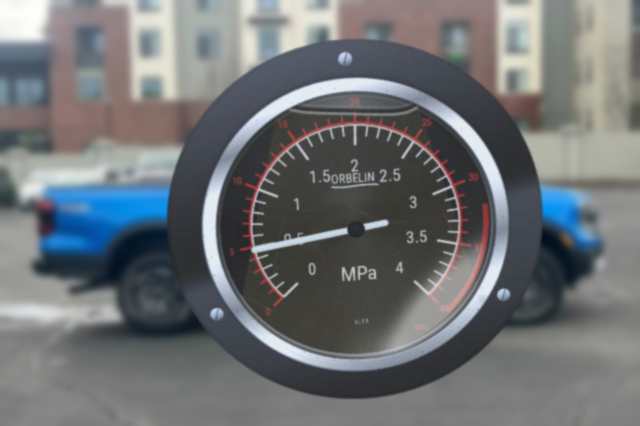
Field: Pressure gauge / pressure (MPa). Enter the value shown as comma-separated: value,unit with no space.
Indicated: 0.5,MPa
